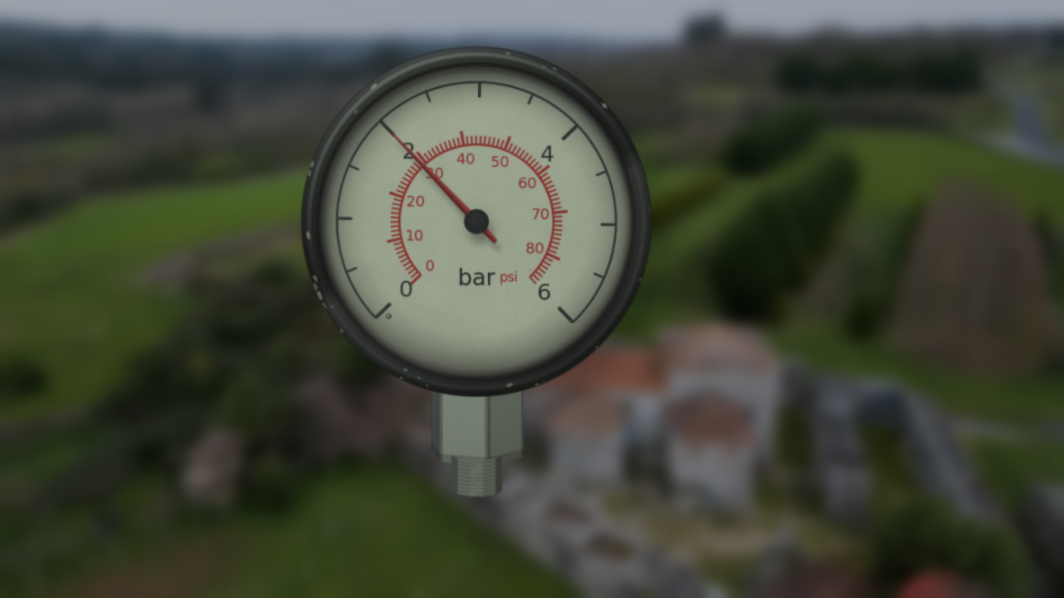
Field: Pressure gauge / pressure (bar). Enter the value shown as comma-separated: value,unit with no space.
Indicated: 2,bar
